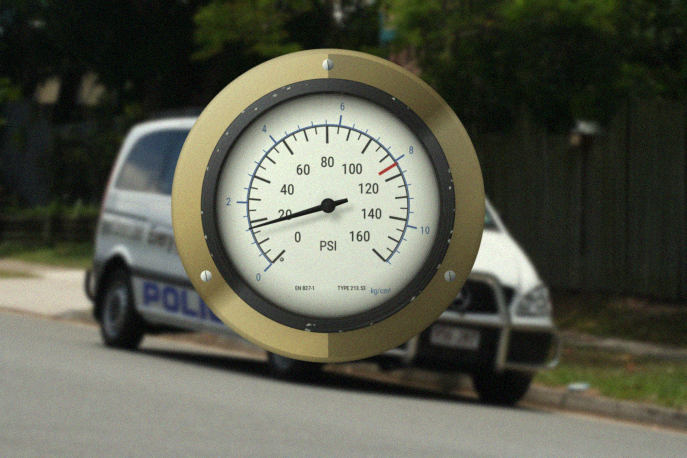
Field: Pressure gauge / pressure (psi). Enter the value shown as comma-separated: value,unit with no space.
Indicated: 17.5,psi
